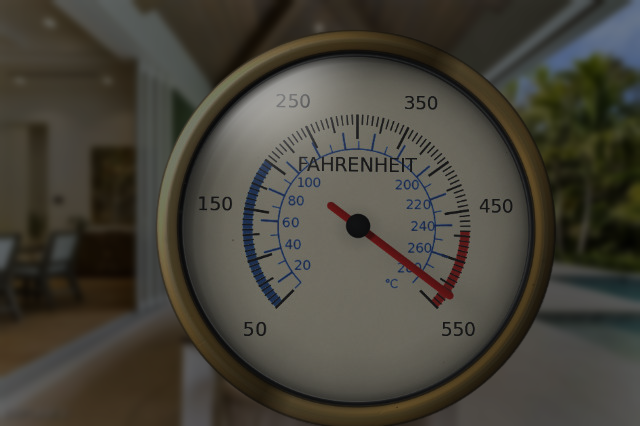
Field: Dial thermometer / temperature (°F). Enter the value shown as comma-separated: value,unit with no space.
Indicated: 535,°F
